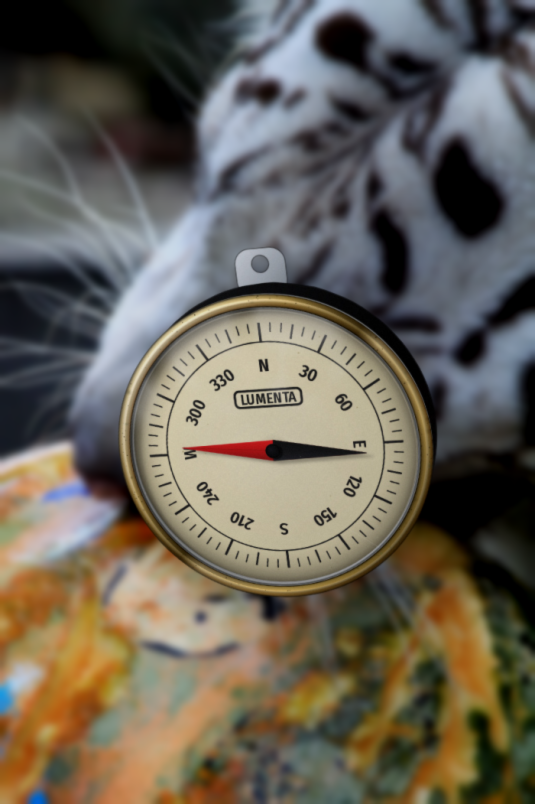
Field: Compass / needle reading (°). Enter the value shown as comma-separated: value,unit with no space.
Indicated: 275,°
